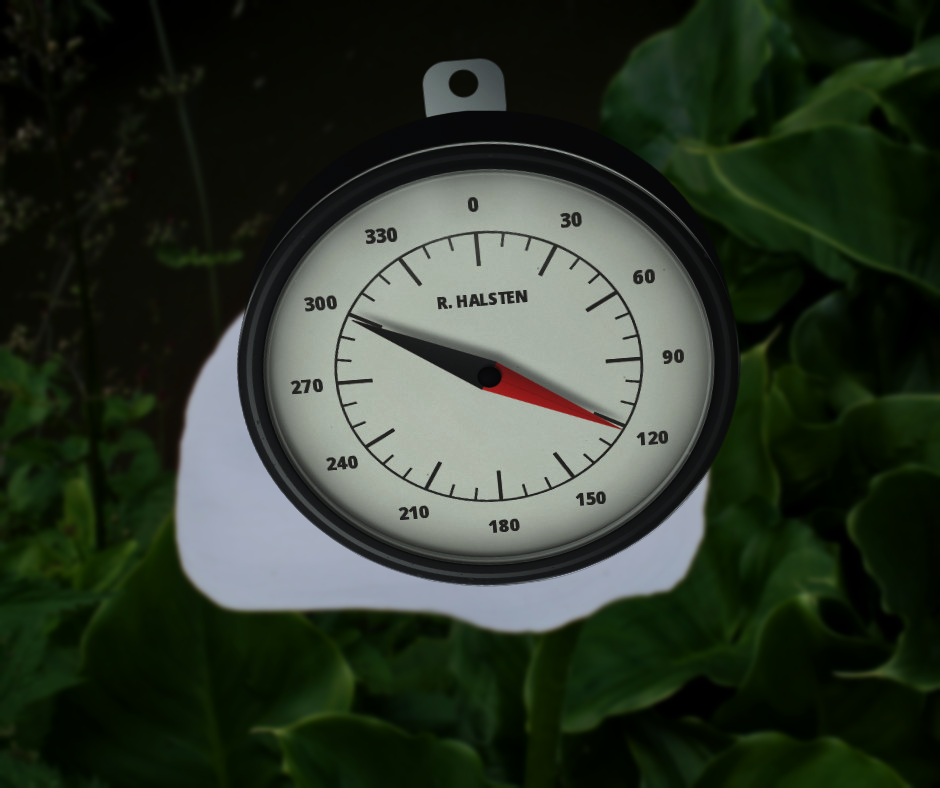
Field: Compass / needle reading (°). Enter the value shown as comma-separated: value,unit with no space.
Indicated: 120,°
